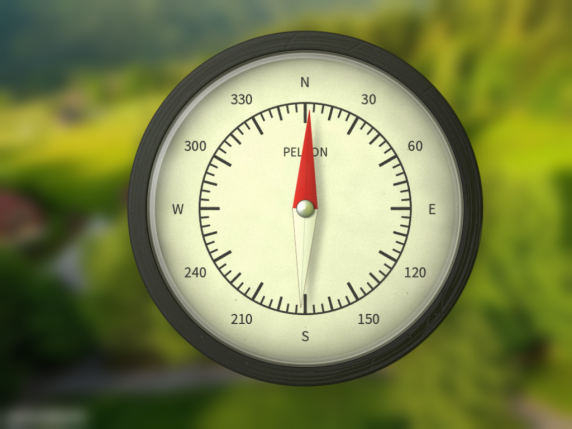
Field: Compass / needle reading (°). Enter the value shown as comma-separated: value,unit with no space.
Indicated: 2.5,°
